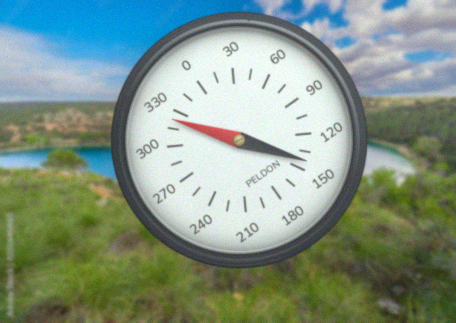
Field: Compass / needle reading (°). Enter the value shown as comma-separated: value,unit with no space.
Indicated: 322.5,°
